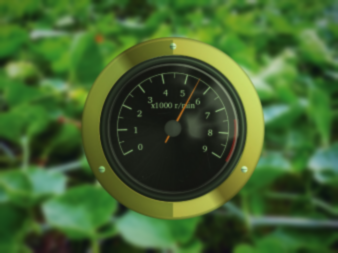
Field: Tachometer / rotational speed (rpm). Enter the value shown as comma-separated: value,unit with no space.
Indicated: 5500,rpm
